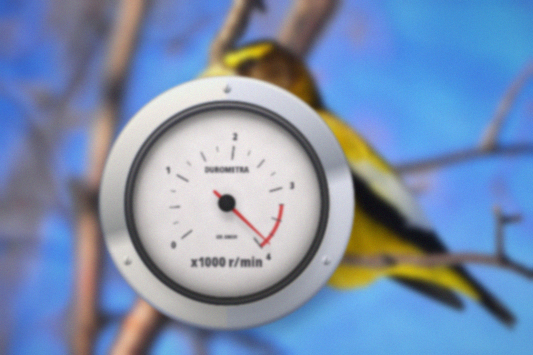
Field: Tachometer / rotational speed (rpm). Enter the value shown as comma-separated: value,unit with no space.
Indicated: 3875,rpm
